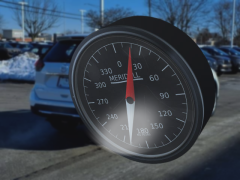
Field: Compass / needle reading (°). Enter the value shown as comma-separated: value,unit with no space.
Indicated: 20,°
